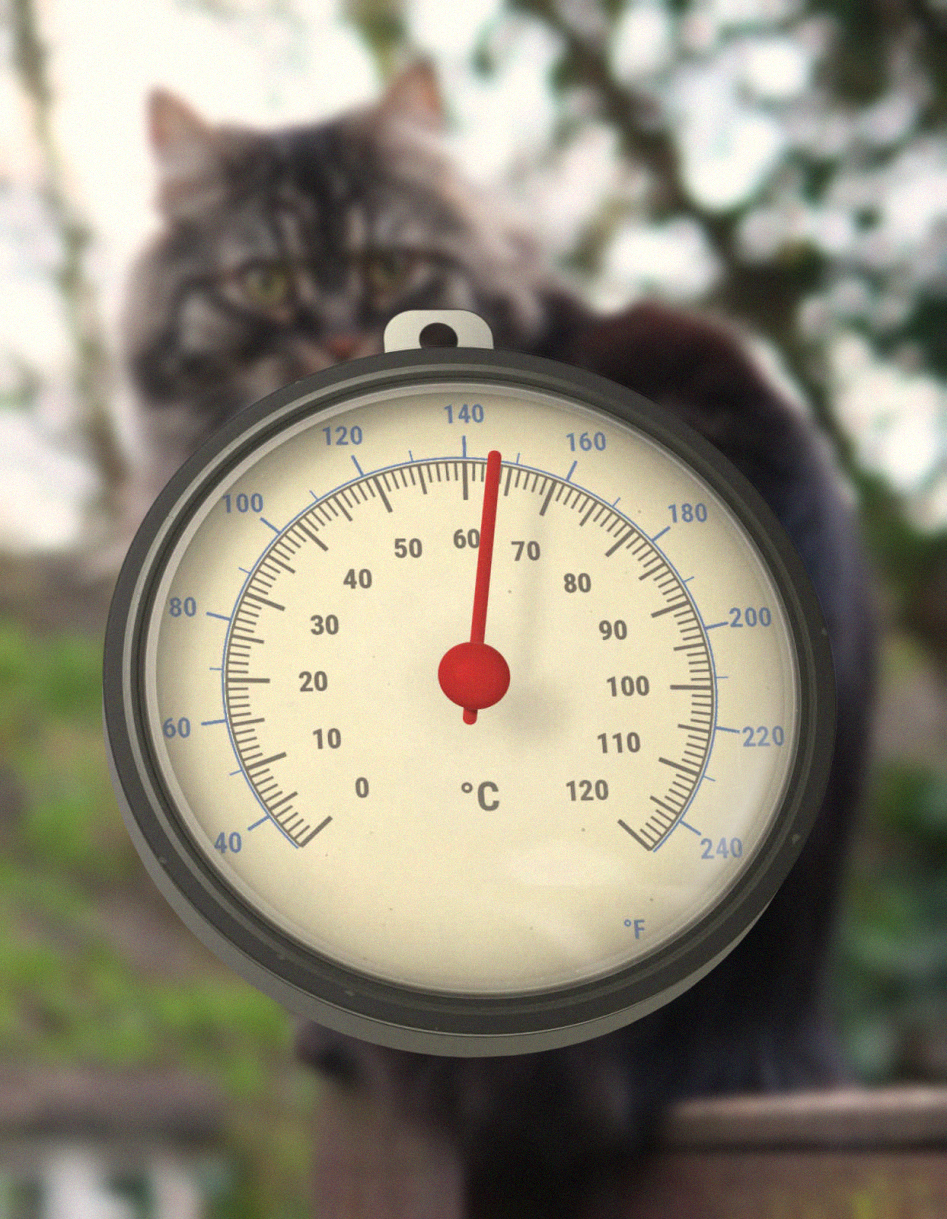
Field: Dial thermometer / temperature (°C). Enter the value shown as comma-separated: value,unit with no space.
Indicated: 63,°C
